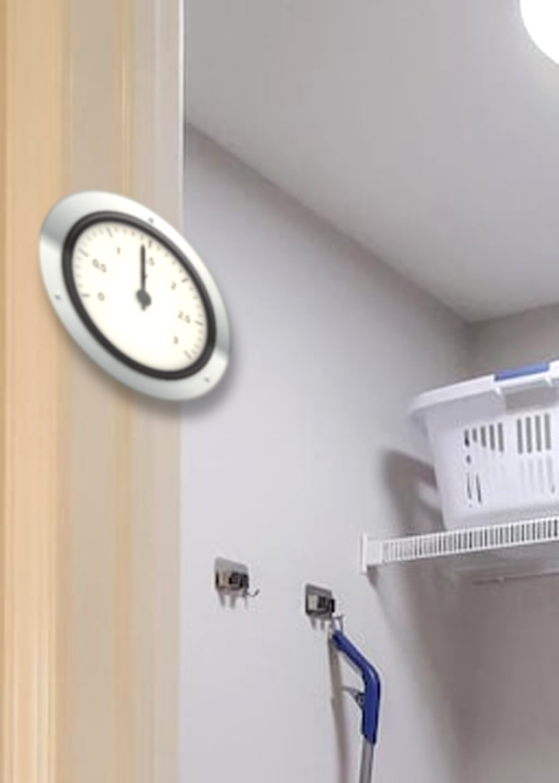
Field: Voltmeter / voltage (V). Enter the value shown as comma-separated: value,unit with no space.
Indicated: 1.4,V
